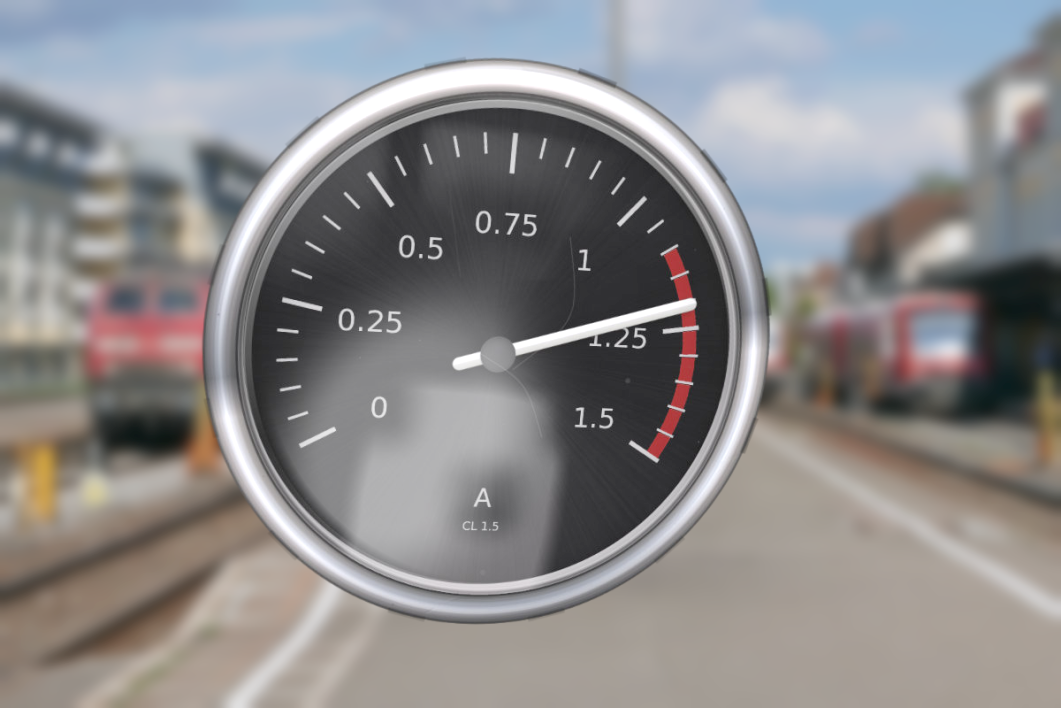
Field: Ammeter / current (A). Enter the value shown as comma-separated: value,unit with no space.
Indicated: 1.2,A
